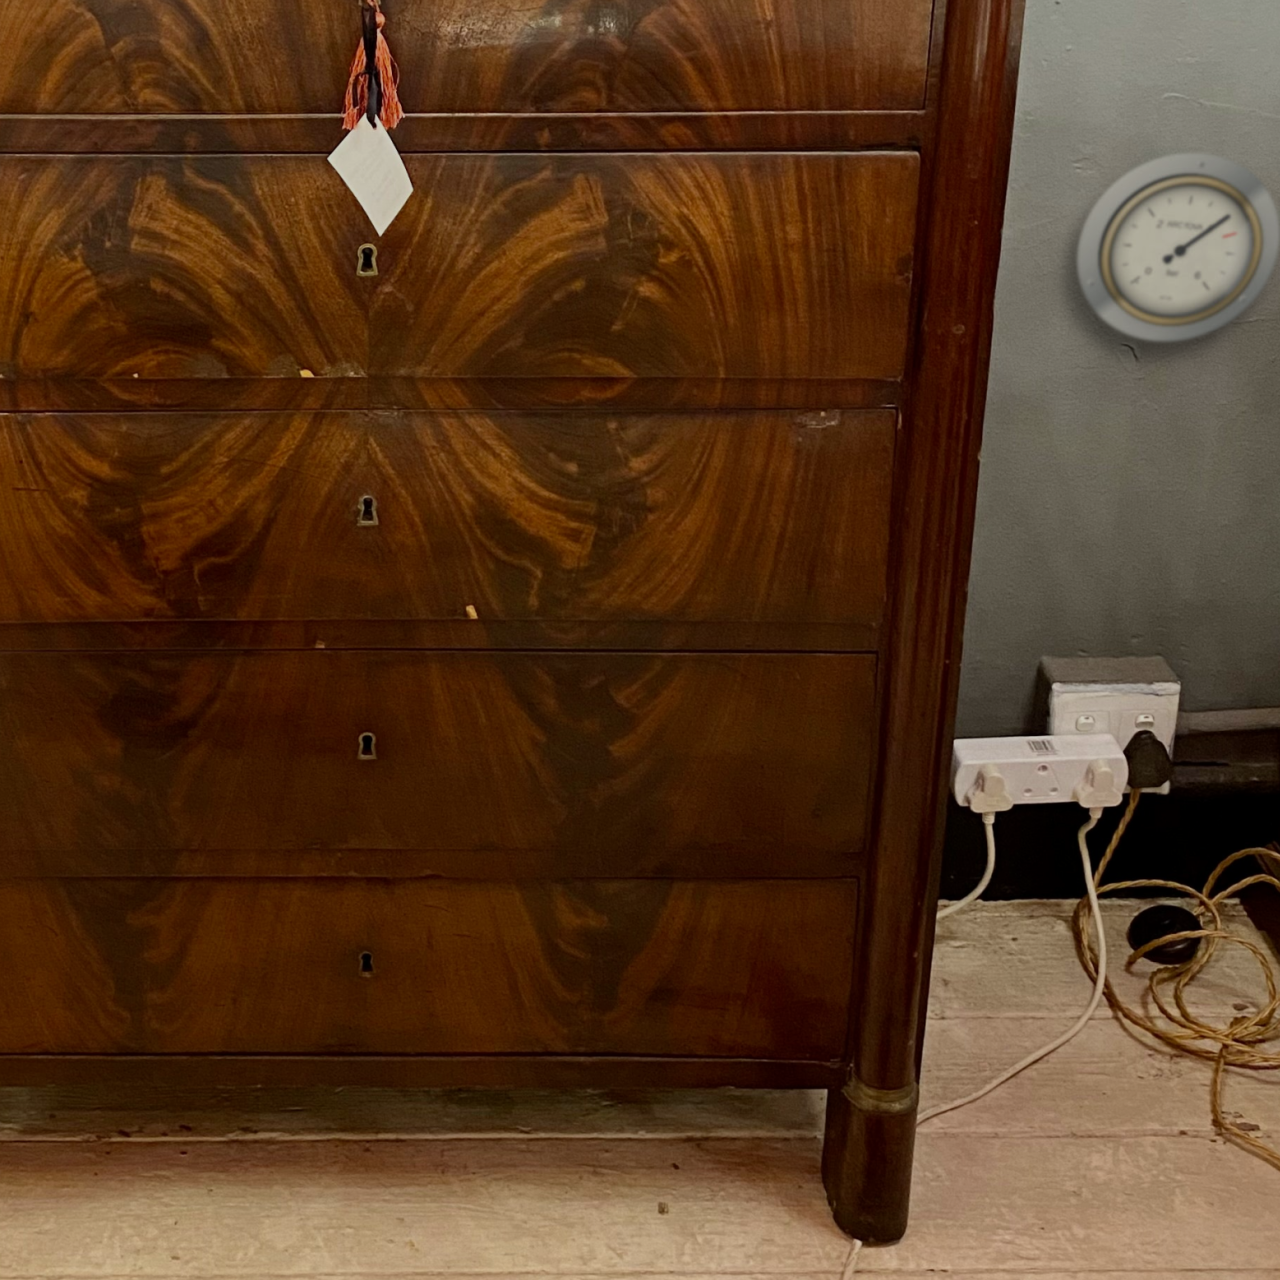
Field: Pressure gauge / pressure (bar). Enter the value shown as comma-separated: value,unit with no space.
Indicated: 4,bar
